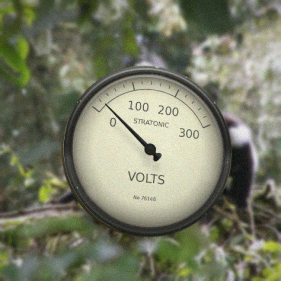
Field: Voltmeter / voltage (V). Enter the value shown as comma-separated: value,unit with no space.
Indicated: 20,V
